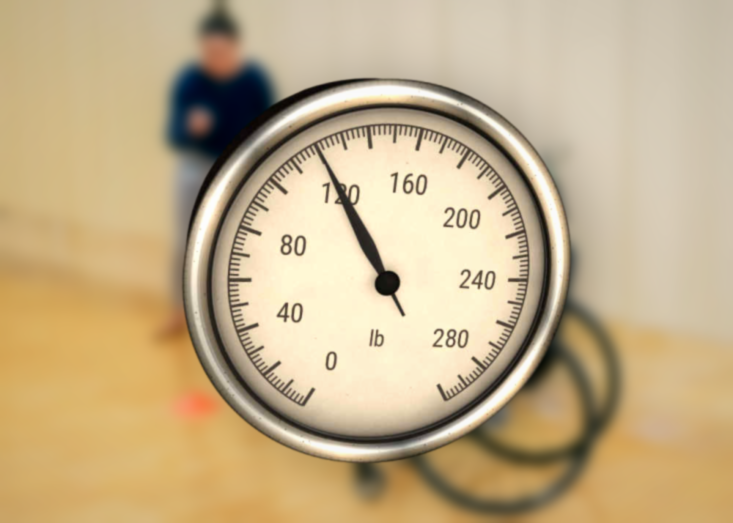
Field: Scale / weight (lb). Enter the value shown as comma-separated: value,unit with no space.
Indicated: 120,lb
